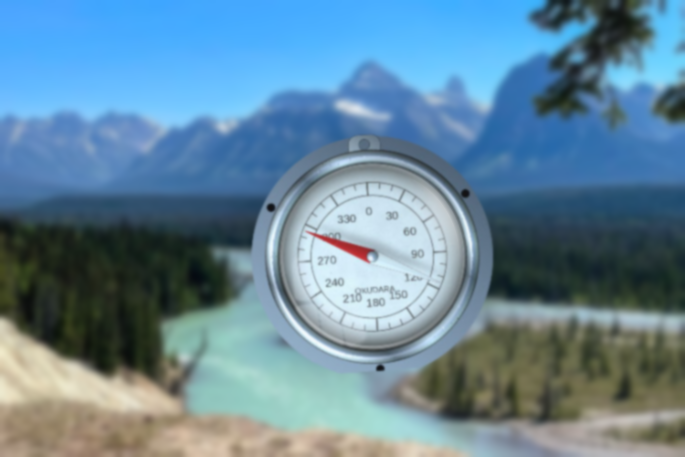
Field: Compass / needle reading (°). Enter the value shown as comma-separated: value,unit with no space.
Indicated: 295,°
